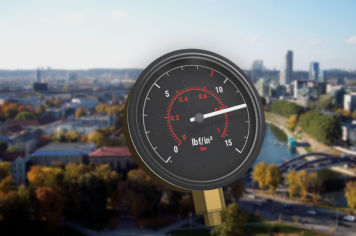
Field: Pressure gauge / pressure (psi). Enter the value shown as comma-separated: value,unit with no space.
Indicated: 12,psi
